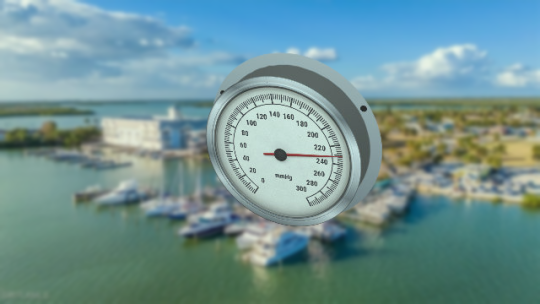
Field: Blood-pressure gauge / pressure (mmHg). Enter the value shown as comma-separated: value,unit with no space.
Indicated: 230,mmHg
